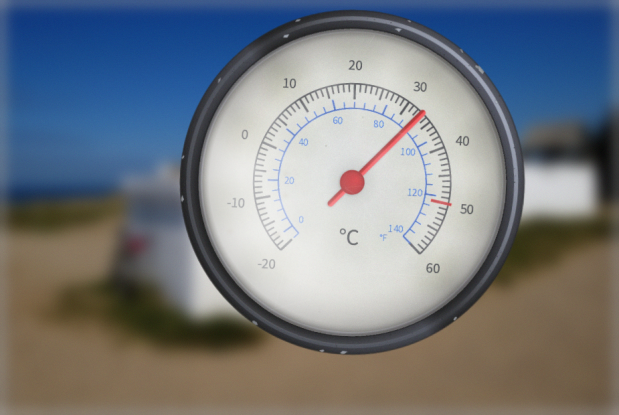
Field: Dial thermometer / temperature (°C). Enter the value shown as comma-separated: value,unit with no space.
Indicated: 33,°C
